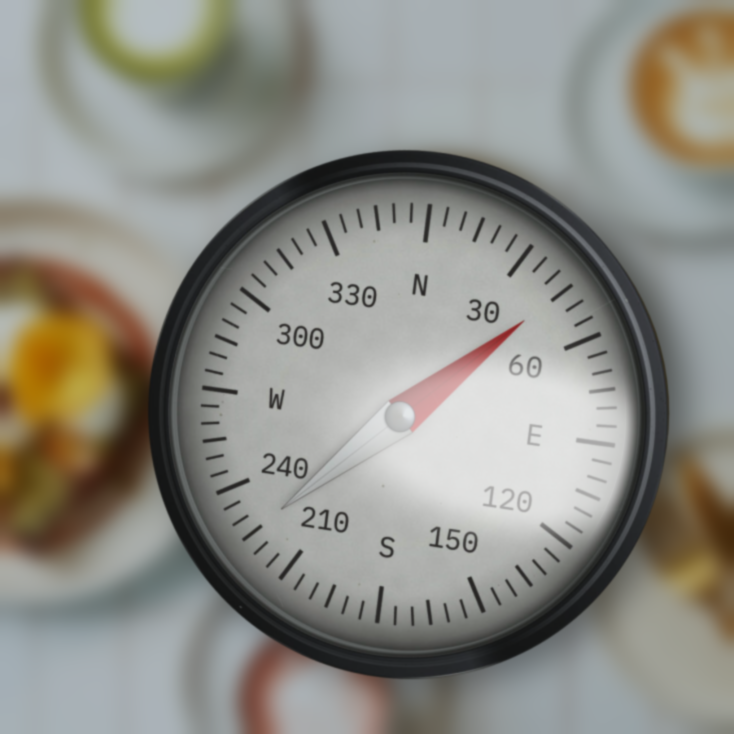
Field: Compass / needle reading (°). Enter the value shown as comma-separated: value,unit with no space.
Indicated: 45,°
